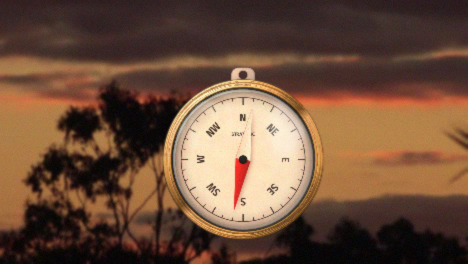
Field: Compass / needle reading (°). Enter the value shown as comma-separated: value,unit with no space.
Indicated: 190,°
